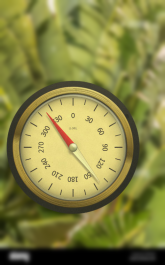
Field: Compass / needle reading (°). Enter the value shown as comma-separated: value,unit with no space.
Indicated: 322.5,°
